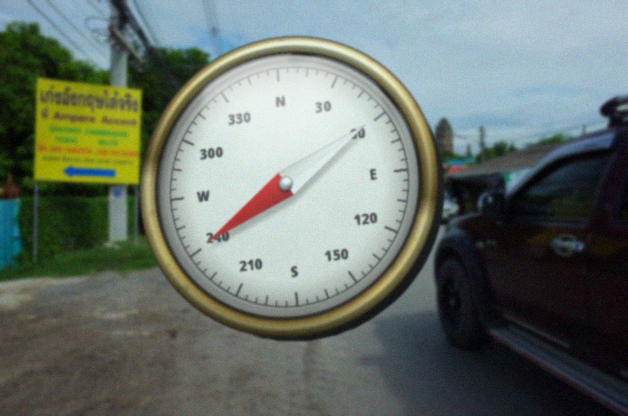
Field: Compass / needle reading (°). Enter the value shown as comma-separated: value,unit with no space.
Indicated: 240,°
